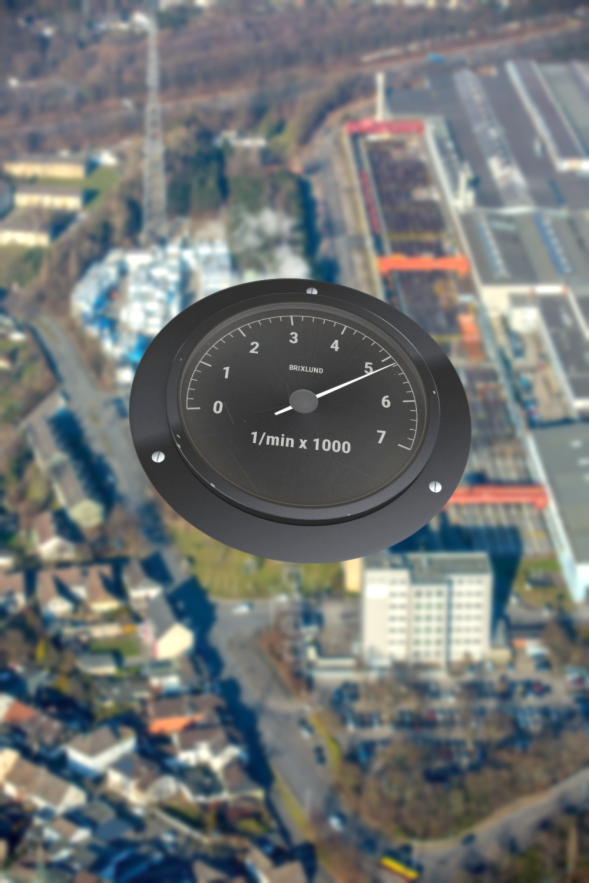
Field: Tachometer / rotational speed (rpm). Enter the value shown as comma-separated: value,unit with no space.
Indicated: 5200,rpm
